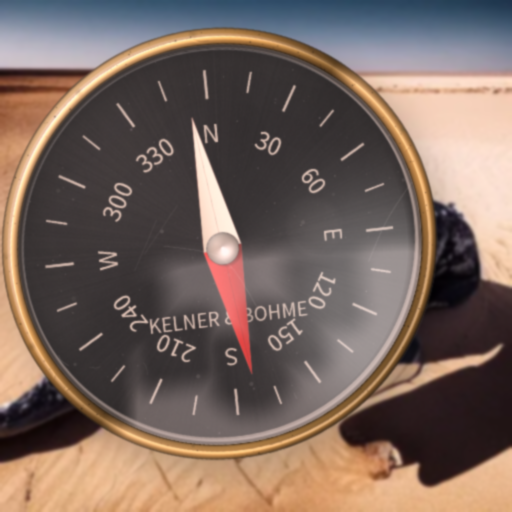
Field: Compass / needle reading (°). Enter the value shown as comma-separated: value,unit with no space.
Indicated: 172.5,°
